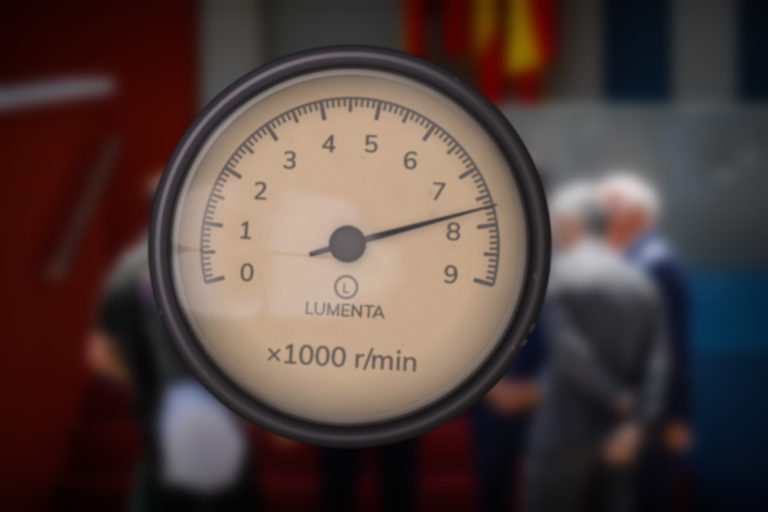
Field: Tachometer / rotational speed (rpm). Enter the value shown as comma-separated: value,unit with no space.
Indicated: 7700,rpm
